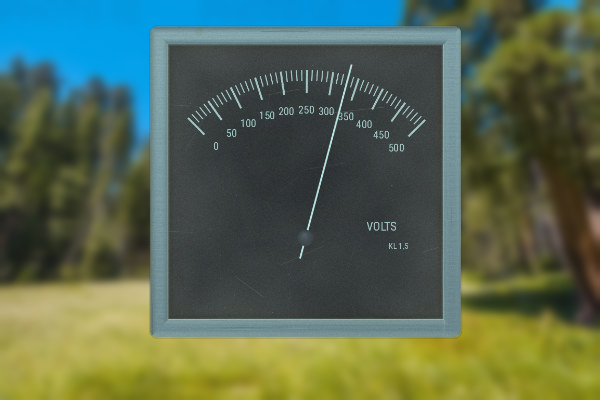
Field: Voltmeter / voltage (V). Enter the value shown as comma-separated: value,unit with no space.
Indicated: 330,V
